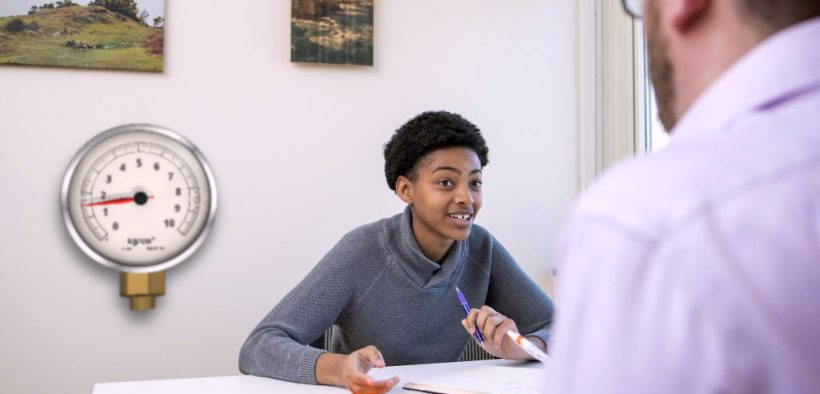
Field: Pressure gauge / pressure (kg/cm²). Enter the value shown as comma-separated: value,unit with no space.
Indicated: 1.5,kg/cm²
